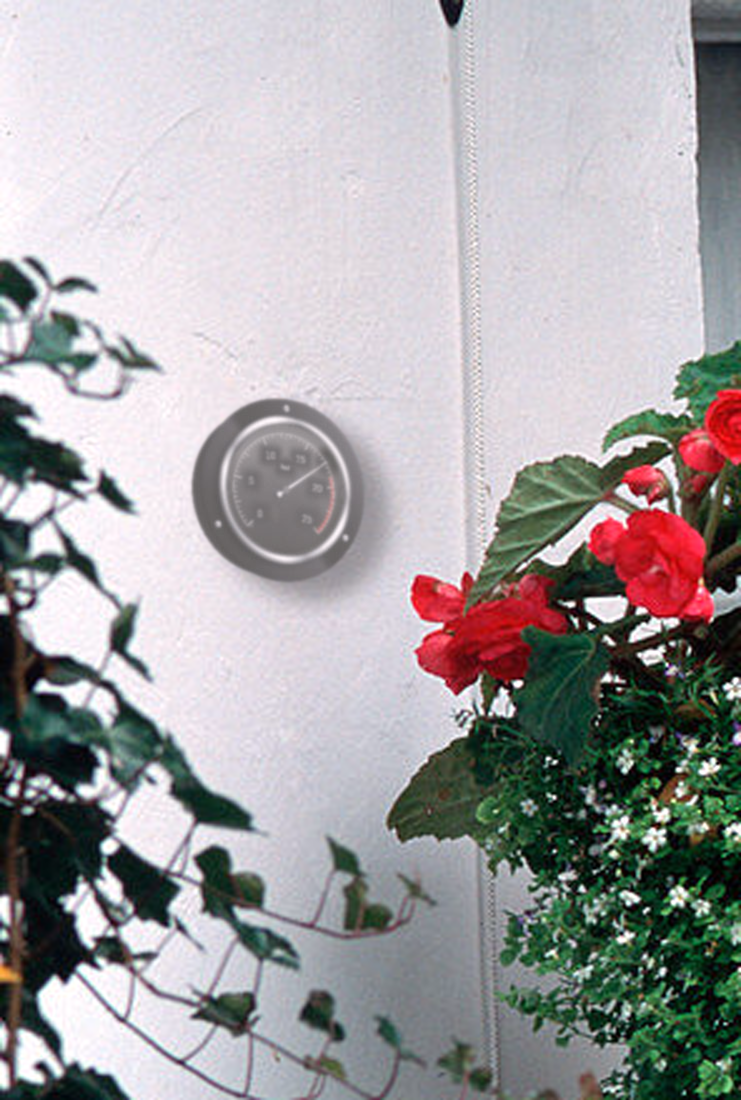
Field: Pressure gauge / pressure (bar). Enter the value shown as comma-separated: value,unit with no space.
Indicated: 17.5,bar
